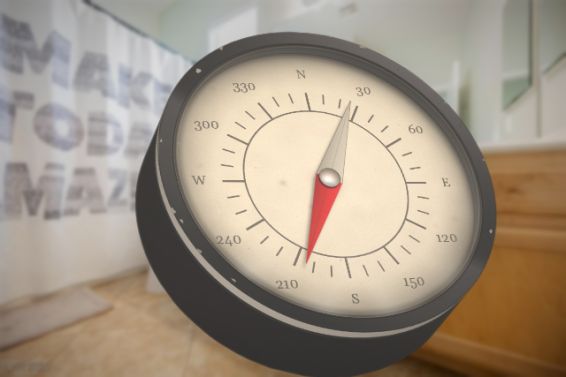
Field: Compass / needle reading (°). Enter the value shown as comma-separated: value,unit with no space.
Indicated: 205,°
